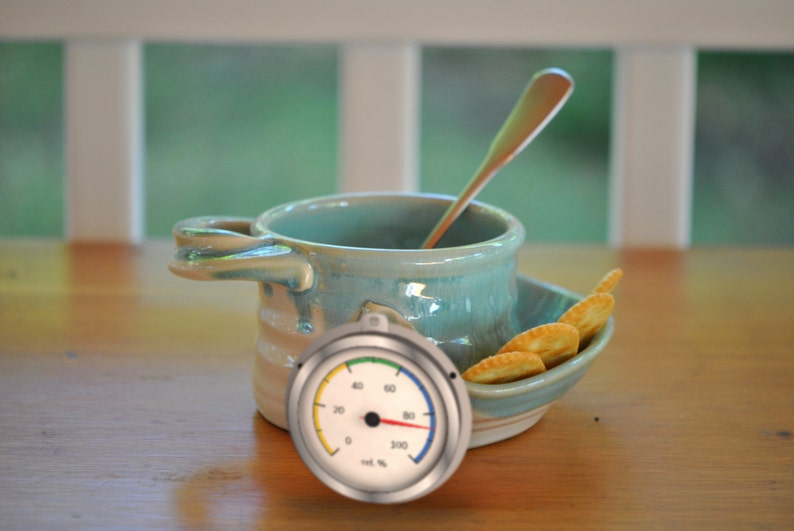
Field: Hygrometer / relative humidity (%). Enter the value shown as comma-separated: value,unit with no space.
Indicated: 85,%
